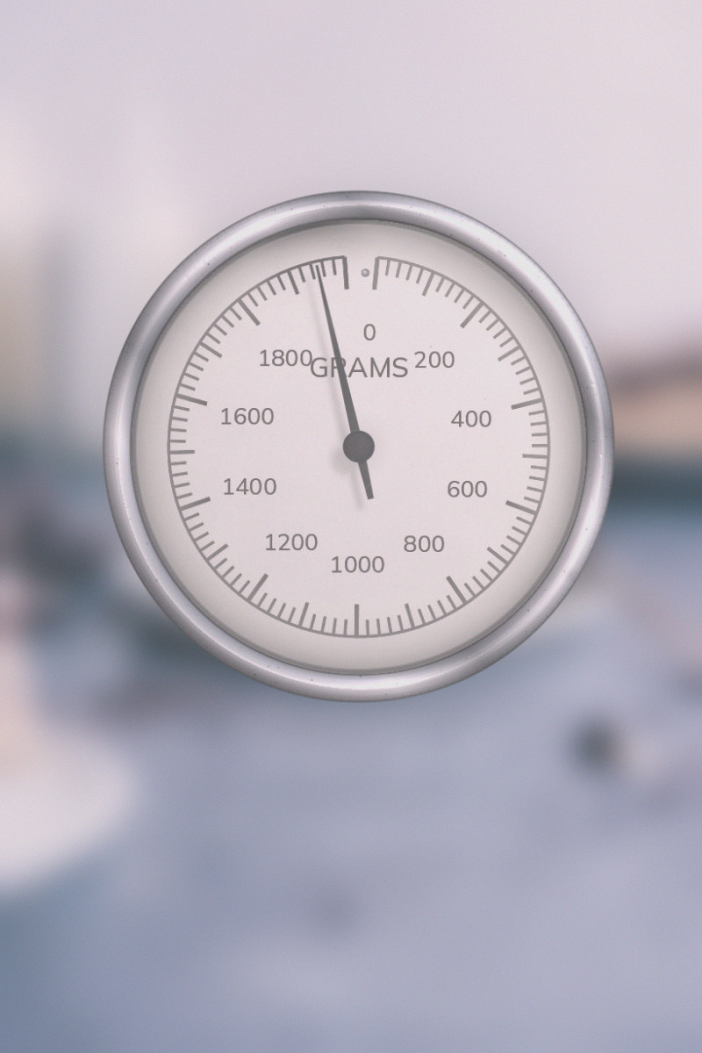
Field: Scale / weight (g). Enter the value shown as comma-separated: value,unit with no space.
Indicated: 1950,g
